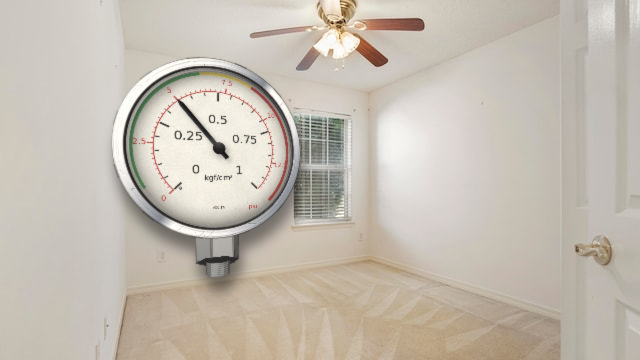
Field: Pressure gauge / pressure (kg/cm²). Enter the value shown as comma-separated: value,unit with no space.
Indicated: 0.35,kg/cm²
